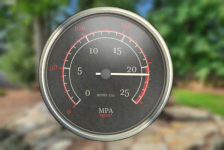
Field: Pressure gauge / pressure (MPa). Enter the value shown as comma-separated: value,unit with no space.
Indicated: 21,MPa
